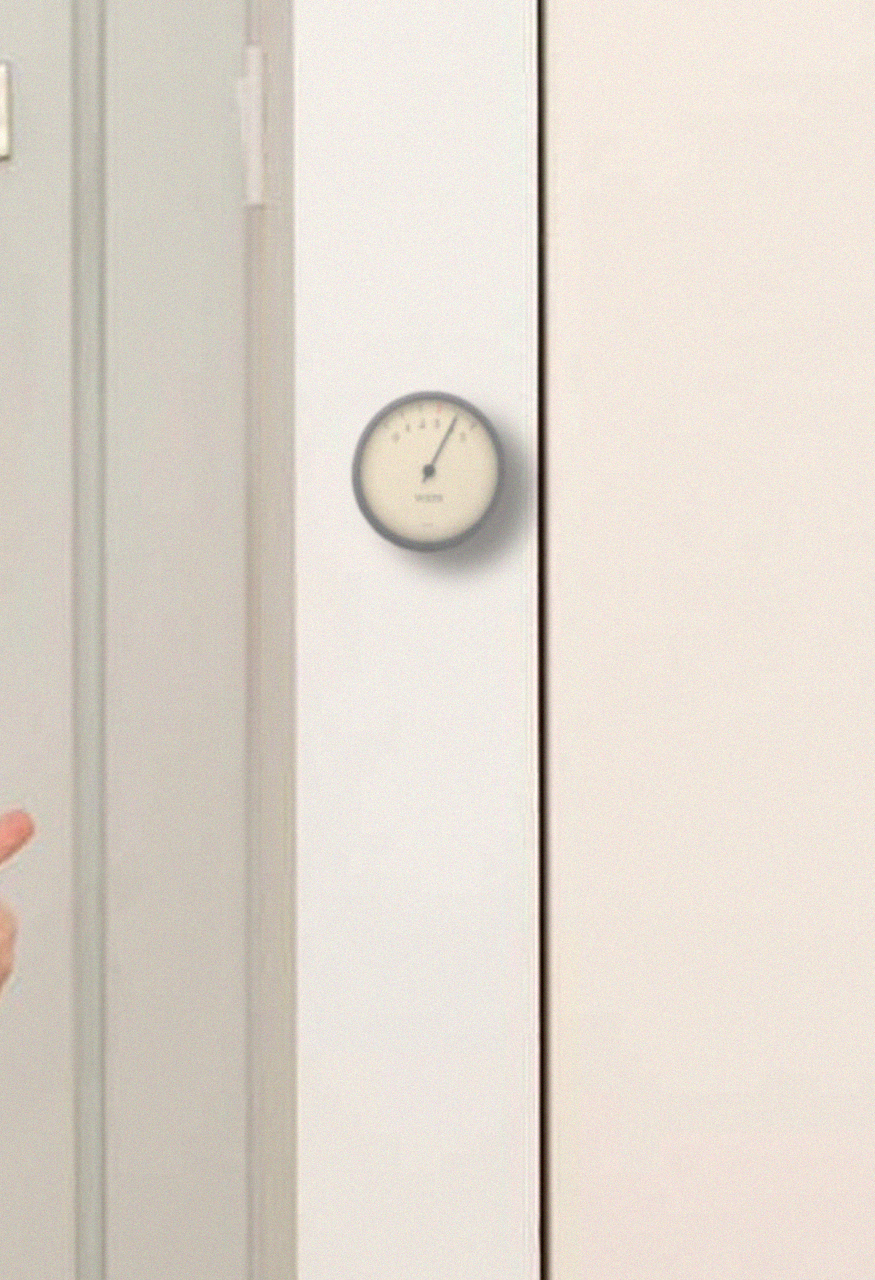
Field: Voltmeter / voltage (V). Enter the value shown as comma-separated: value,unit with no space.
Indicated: 4,V
